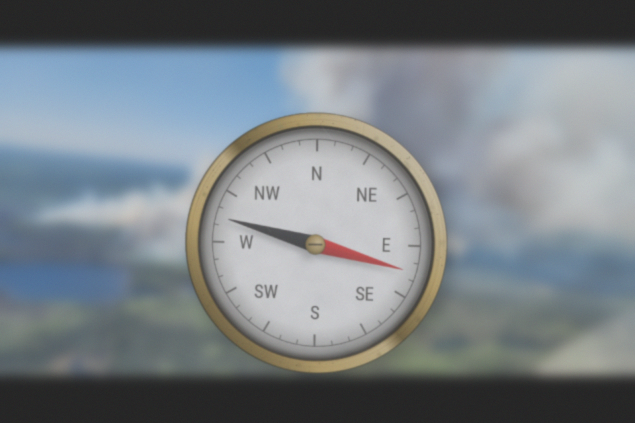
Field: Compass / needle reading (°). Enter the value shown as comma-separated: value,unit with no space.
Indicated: 105,°
